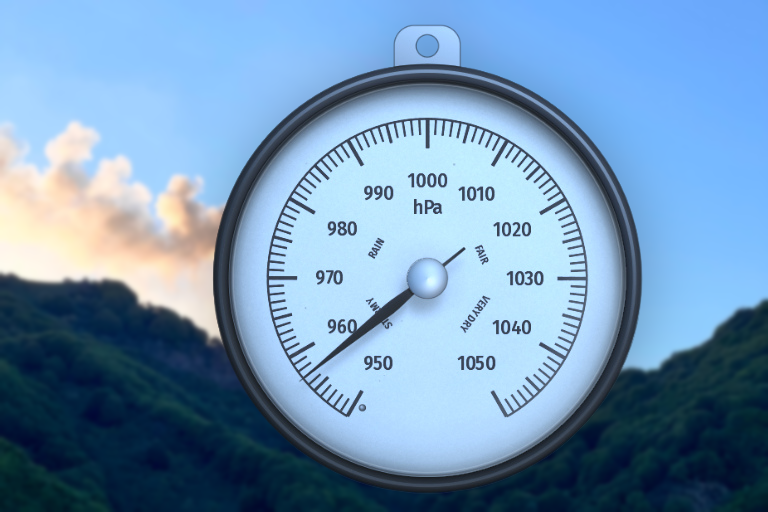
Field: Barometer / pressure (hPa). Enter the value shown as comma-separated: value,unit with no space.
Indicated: 957,hPa
